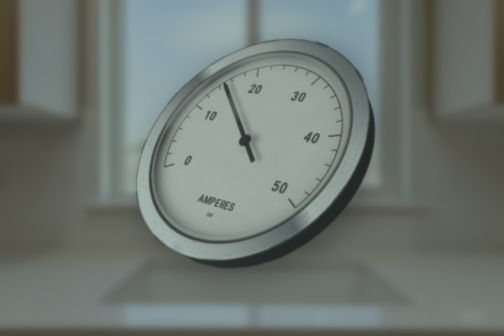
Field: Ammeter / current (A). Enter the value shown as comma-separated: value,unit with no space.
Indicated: 15,A
